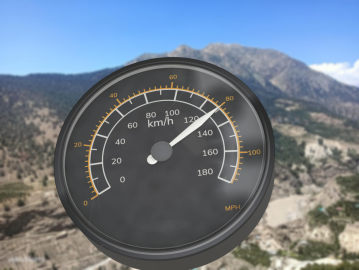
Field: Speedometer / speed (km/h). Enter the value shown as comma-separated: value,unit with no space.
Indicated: 130,km/h
